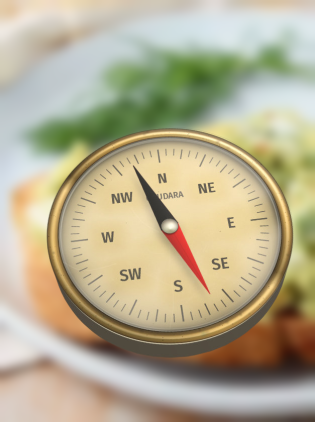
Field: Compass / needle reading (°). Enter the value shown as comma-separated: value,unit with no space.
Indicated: 160,°
